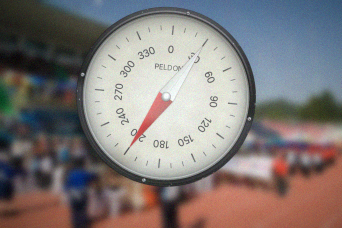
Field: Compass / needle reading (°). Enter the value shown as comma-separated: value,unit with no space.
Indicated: 210,°
